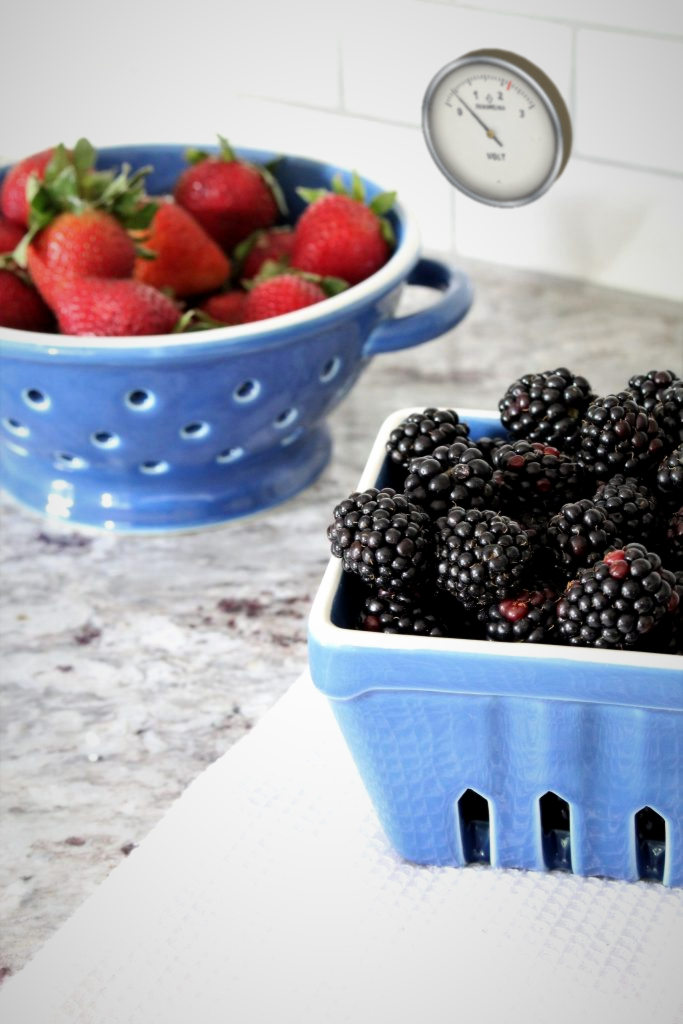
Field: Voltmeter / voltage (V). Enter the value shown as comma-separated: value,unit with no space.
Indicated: 0.5,V
